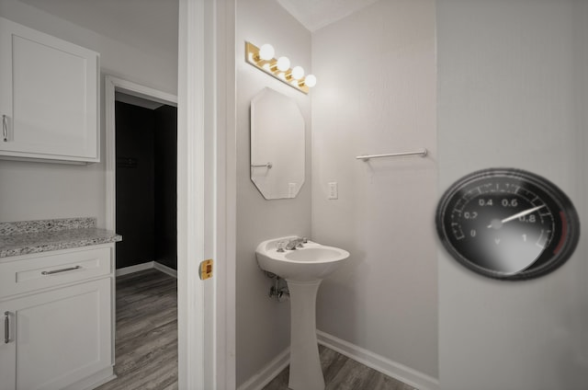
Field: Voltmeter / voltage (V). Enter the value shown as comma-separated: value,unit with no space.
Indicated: 0.75,V
